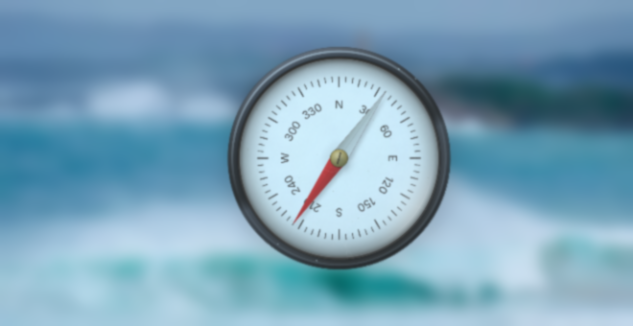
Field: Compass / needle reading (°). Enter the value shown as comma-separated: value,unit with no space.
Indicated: 215,°
